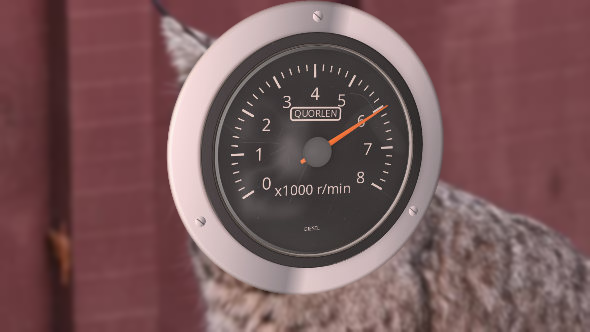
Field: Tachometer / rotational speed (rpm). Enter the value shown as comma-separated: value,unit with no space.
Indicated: 6000,rpm
